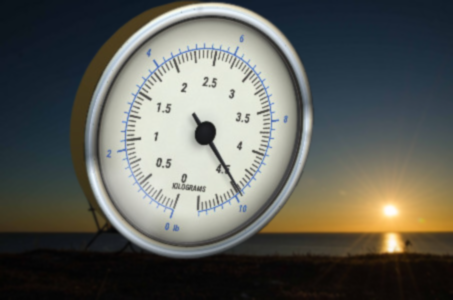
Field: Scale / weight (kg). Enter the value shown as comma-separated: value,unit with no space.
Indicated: 4.5,kg
